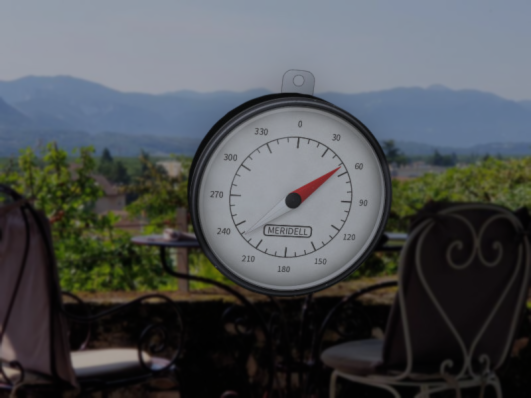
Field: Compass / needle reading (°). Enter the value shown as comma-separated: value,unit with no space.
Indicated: 50,°
